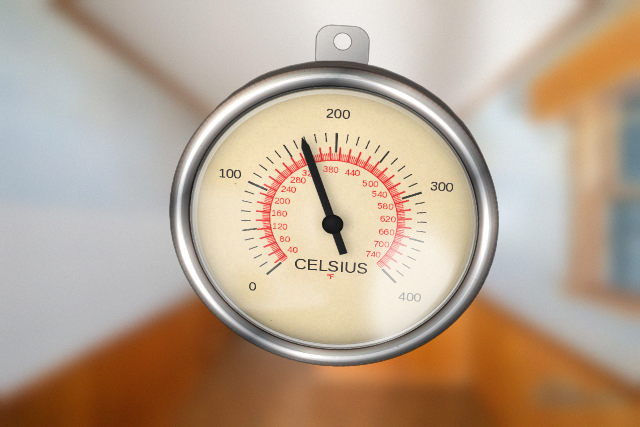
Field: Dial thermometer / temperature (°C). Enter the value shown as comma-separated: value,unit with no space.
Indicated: 170,°C
